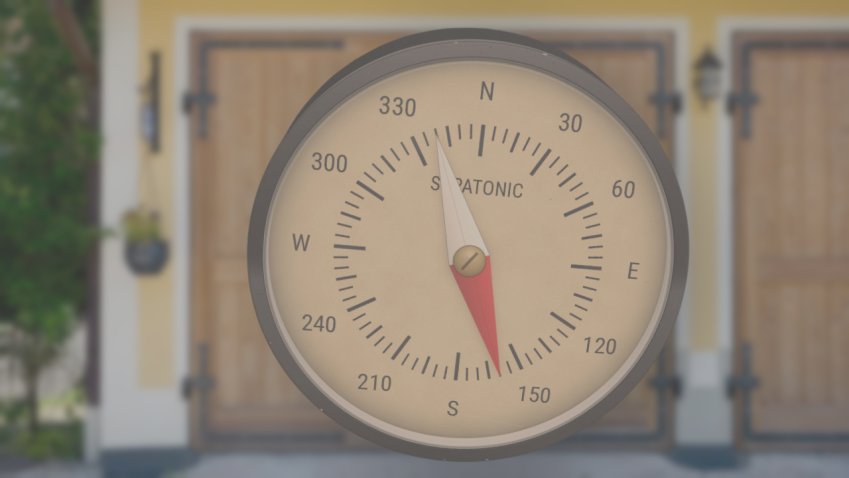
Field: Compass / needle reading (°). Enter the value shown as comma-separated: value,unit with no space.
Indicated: 160,°
